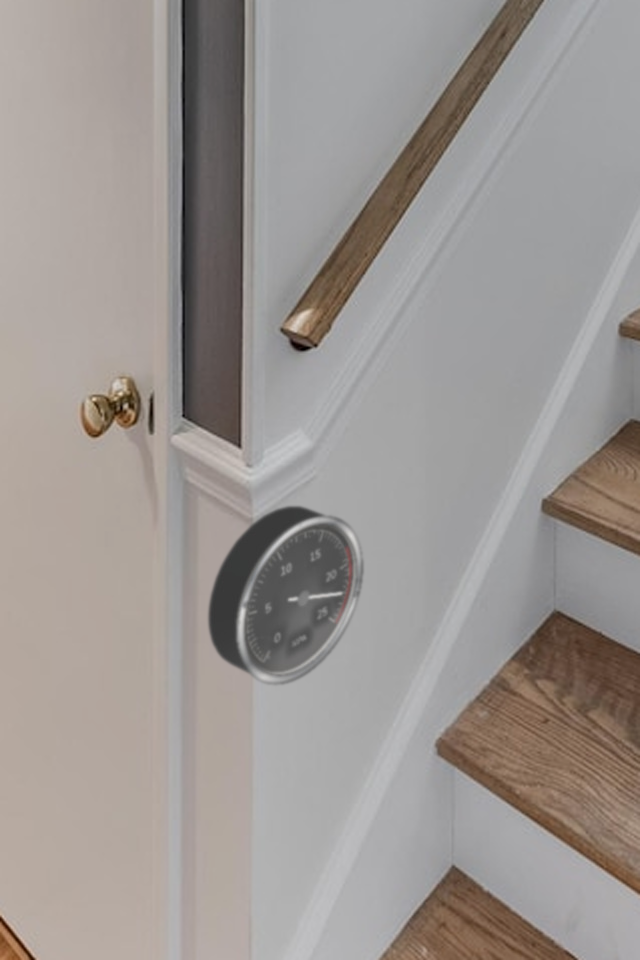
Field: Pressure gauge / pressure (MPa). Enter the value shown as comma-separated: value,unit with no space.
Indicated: 22.5,MPa
